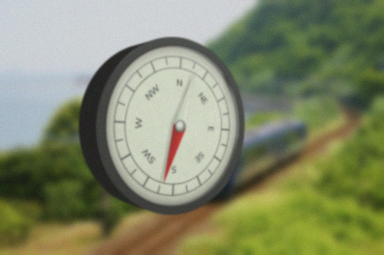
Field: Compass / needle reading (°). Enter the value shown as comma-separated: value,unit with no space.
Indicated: 195,°
